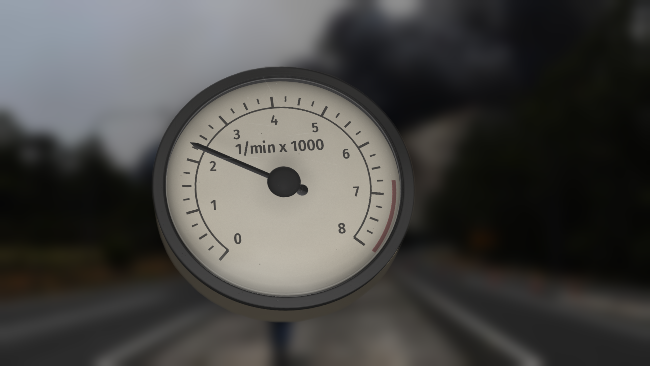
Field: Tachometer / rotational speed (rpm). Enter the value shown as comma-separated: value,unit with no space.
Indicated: 2250,rpm
